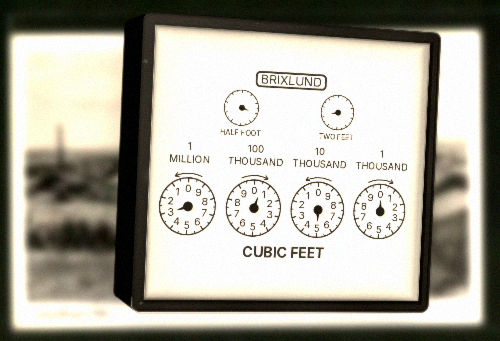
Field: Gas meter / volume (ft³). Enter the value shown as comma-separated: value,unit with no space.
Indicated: 305000,ft³
